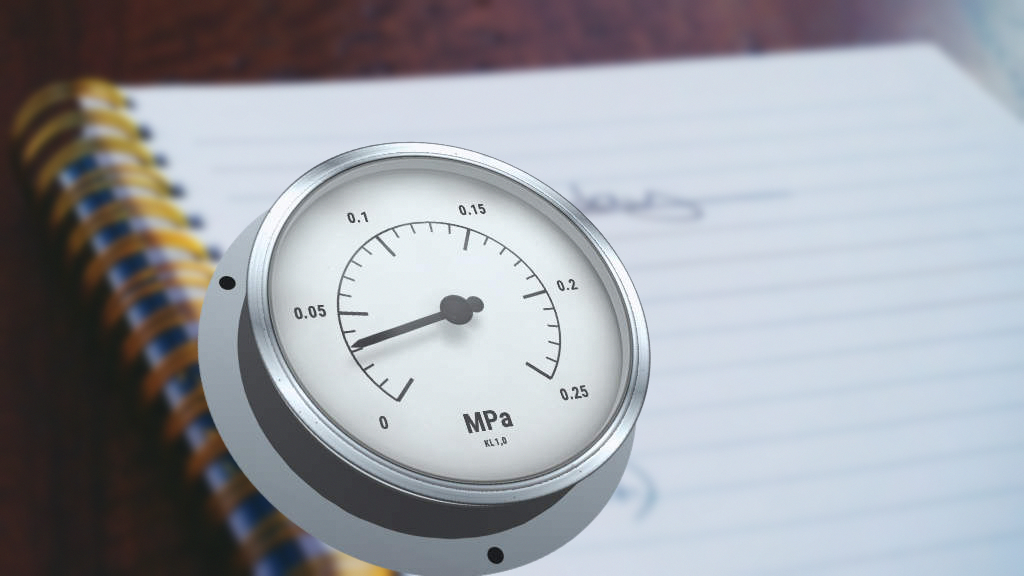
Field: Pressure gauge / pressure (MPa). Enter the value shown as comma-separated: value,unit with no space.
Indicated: 0.03,MPa
